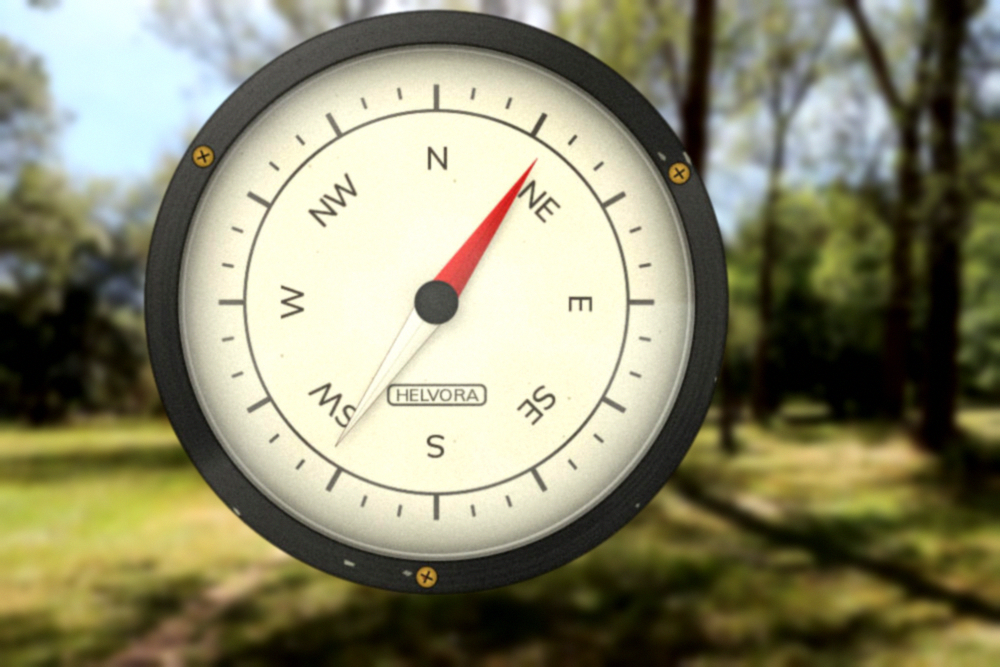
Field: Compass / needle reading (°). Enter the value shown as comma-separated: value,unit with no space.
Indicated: 35,°
